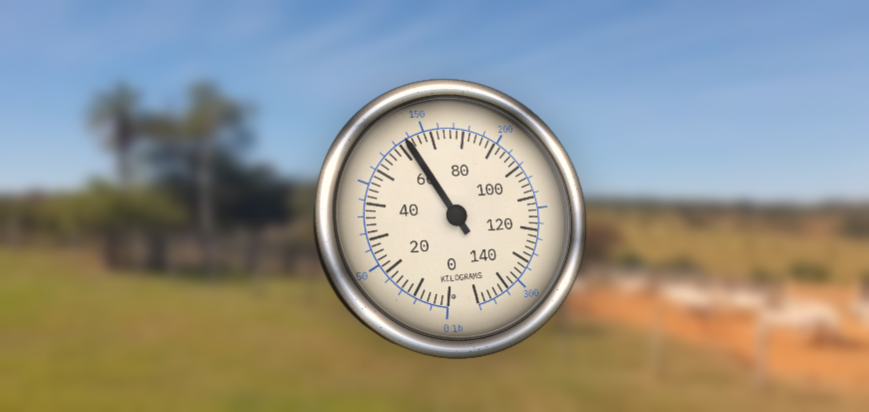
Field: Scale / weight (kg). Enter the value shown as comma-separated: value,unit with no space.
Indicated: 62,kg
